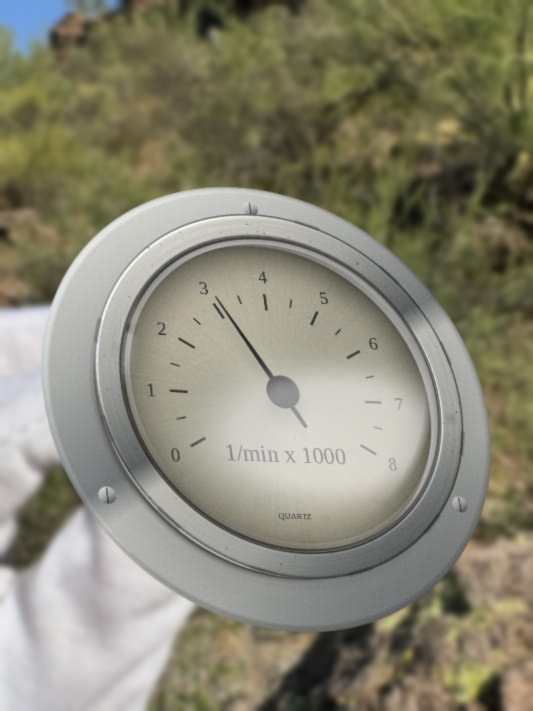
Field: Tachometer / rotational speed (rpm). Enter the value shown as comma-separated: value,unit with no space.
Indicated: 3000,rpm
